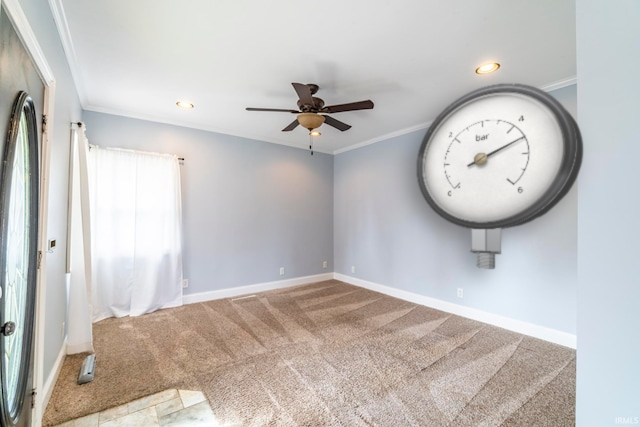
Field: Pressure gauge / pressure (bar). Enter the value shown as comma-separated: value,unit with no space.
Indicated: 4.5,bar
